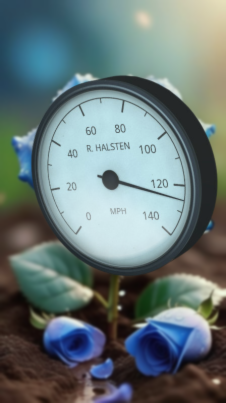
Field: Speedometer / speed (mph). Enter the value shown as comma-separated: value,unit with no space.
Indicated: 125,mph
